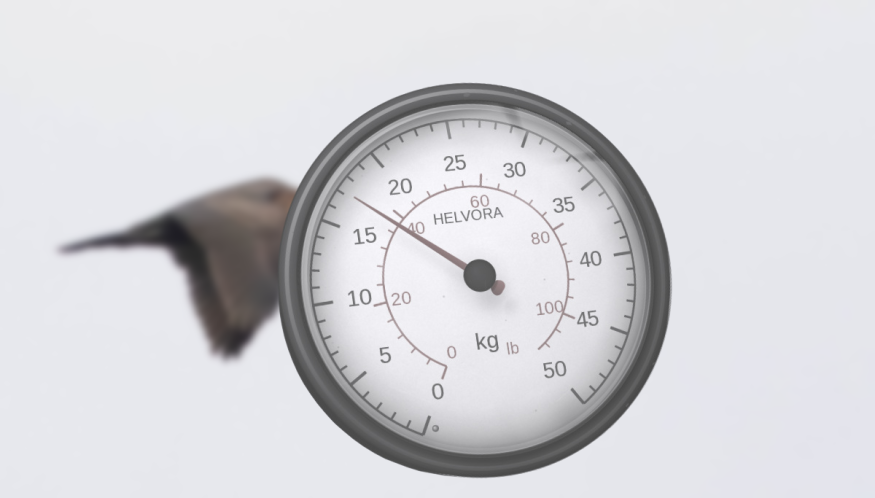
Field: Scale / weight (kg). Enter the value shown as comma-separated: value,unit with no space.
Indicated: 17,kg
